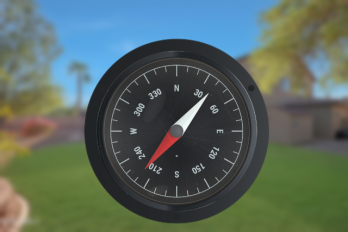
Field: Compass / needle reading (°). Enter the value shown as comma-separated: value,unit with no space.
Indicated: 220,°
